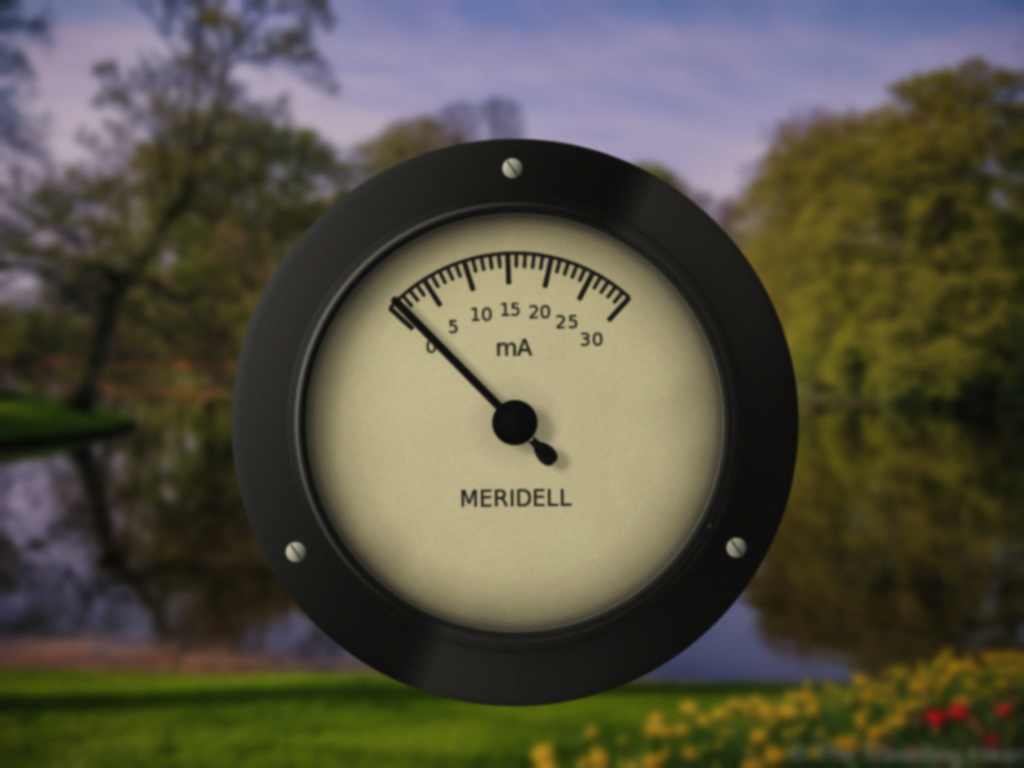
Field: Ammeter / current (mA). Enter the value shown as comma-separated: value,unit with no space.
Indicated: 1,mA
